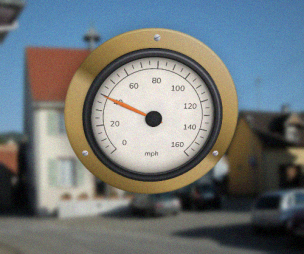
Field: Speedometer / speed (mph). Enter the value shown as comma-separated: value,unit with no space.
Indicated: 40,mph
